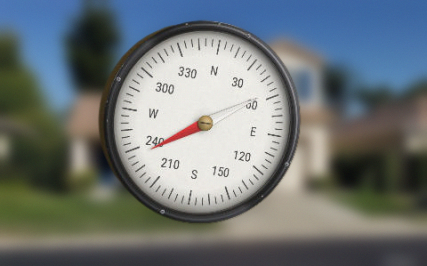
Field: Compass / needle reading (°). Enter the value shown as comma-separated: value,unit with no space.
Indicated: 235,°
